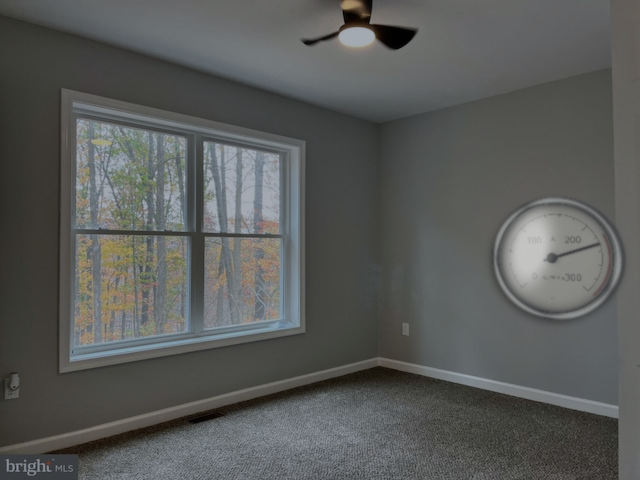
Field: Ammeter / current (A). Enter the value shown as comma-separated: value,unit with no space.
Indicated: 230,A
